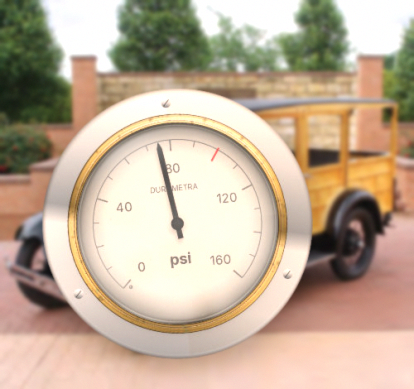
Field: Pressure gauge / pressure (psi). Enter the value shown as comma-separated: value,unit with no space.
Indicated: 75,psi
